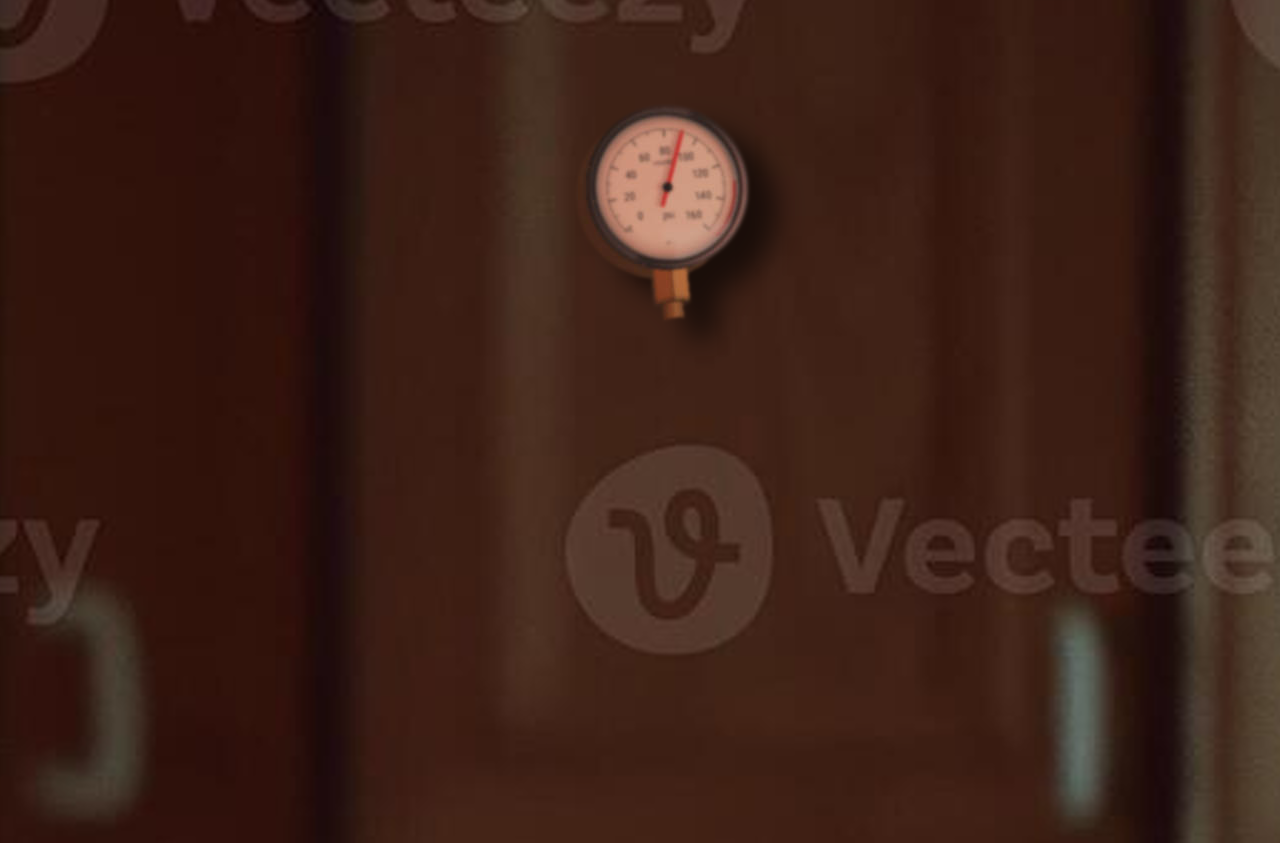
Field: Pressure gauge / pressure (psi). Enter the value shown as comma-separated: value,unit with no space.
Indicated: 90,psi
